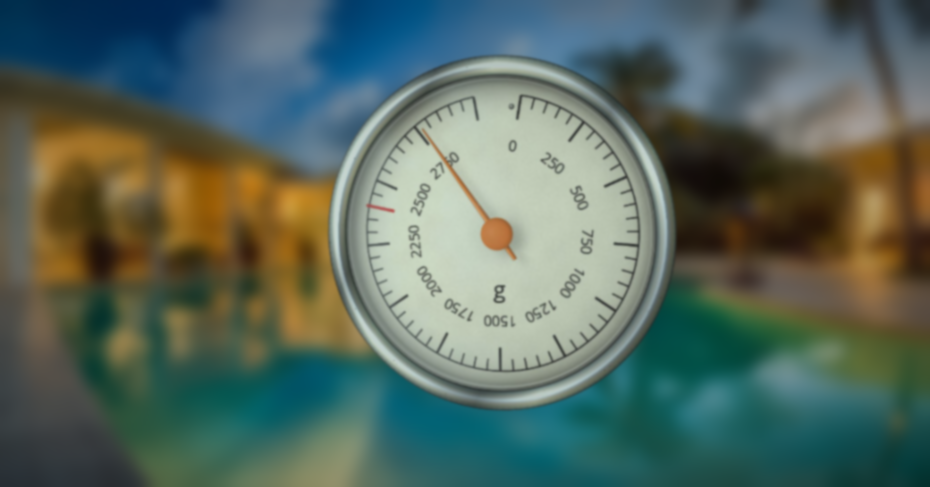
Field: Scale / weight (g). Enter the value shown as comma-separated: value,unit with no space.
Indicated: 2775,g
